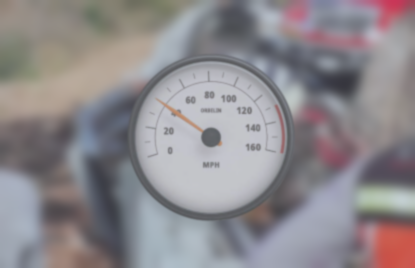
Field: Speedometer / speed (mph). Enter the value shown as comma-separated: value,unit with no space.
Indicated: 40,mph
